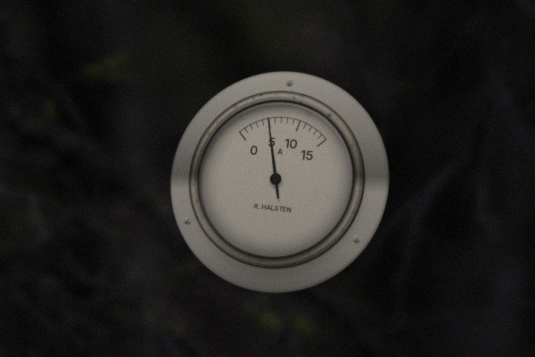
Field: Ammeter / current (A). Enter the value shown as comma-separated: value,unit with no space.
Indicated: 5,A
